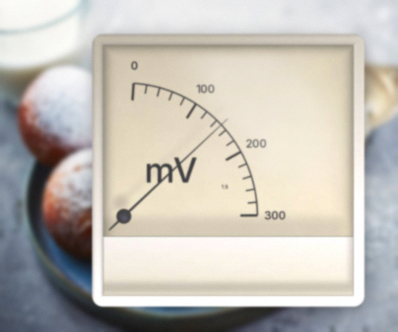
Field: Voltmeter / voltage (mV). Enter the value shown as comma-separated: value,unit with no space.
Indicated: 150,mV
